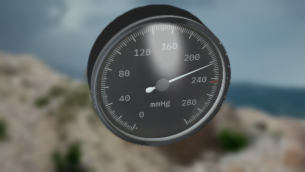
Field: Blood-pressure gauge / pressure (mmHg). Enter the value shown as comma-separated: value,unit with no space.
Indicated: 220,mmHg
